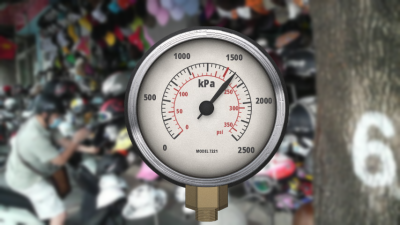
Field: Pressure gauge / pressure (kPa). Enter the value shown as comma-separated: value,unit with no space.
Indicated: 1600,kPa
